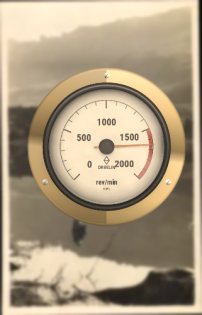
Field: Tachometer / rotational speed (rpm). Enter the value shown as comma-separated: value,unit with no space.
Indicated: 1650,rpm
